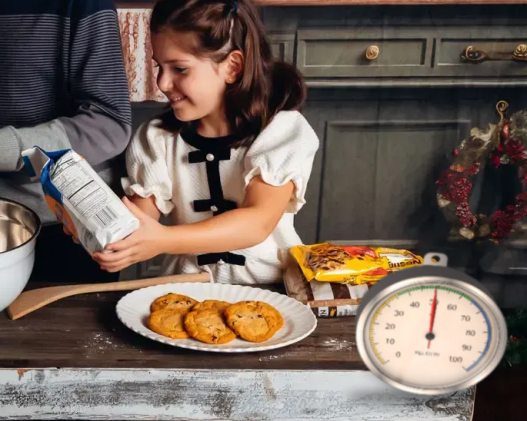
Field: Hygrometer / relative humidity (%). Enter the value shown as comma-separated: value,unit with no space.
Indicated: 50,%
